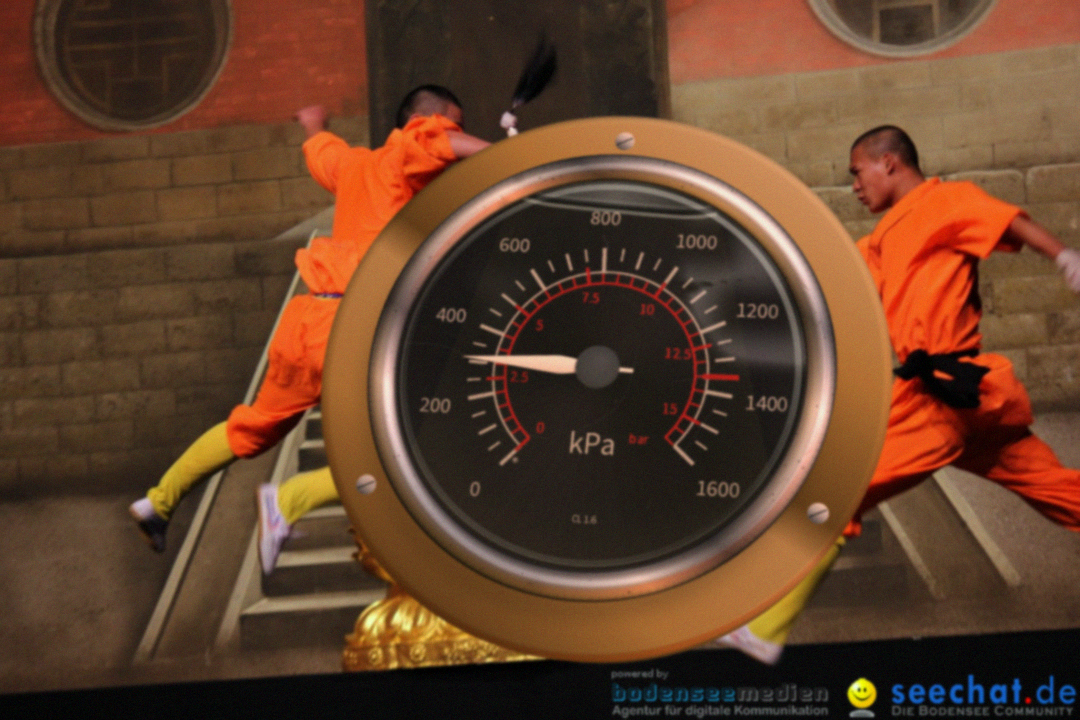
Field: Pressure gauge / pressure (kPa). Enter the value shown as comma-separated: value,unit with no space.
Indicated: 300,kPa
